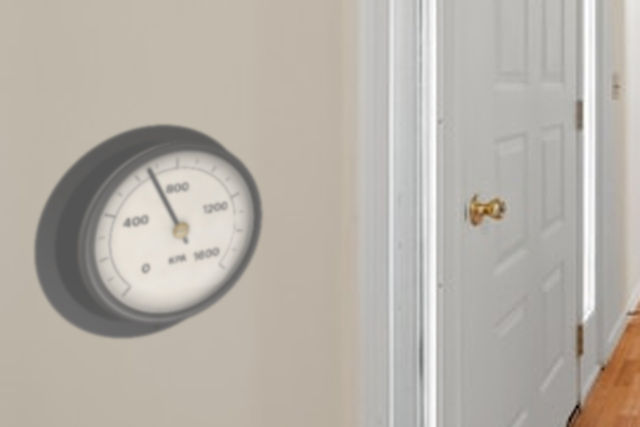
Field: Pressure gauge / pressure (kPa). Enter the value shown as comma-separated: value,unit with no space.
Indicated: 650,kPa
